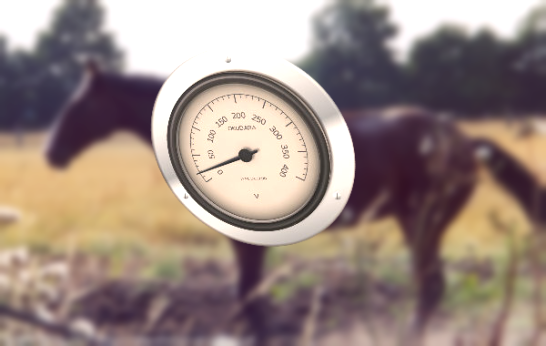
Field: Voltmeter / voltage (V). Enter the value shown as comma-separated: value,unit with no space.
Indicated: 20,V
